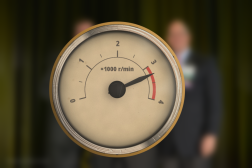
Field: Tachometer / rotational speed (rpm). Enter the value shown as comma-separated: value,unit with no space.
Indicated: 3250,rpm
